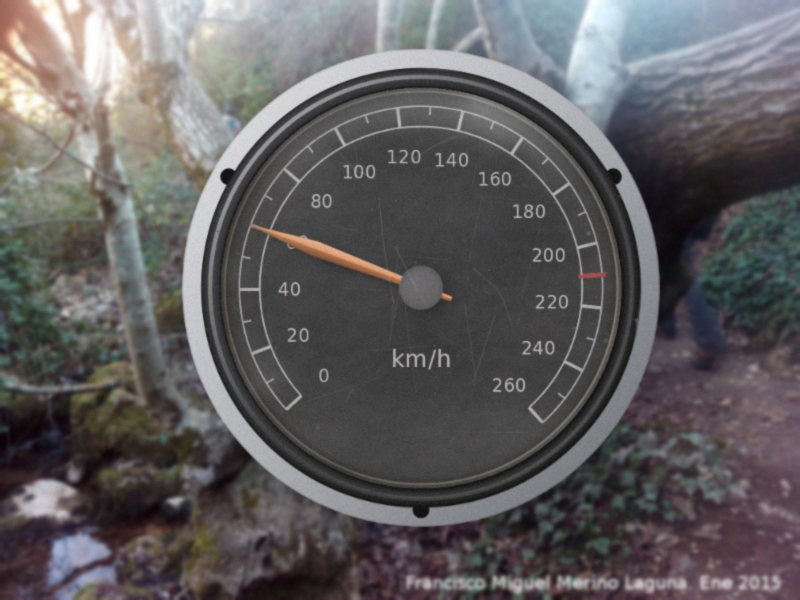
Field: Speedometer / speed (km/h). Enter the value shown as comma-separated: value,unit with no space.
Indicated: 60,km/h
